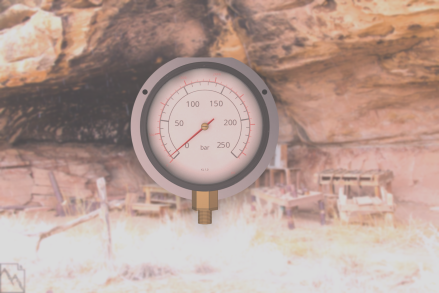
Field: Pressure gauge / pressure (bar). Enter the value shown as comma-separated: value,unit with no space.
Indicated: 5,bar
